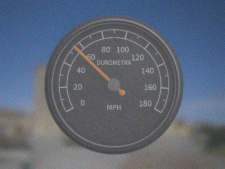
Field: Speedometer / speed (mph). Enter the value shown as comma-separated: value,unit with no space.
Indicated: 55,mph
